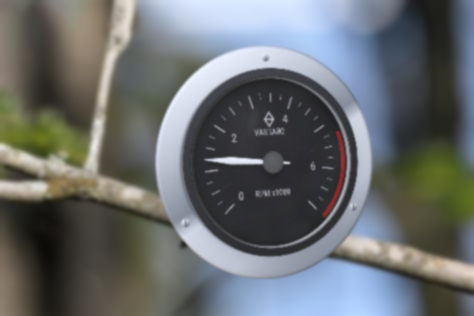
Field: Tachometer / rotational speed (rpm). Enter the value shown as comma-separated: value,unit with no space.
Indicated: 1250,rpm
